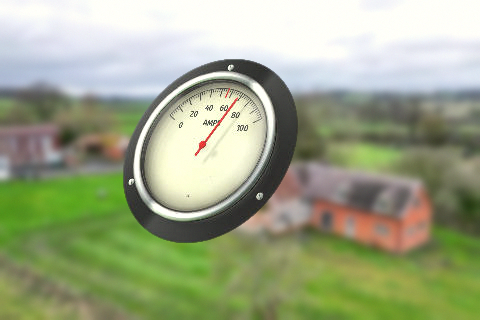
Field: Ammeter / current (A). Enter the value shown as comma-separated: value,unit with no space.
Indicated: 70,A
